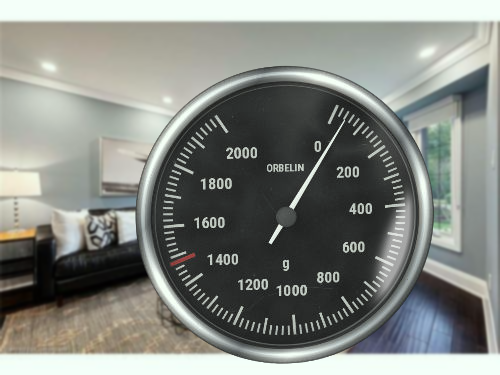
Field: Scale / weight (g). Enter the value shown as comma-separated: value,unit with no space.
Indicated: 40,g
